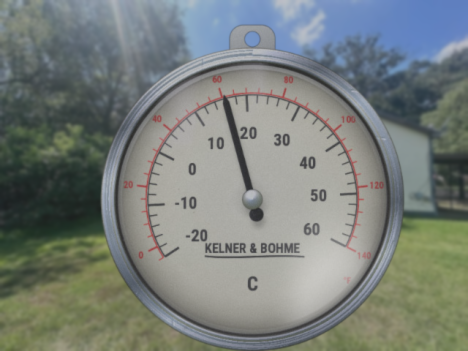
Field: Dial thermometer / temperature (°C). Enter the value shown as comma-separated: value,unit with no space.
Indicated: 16,°C
